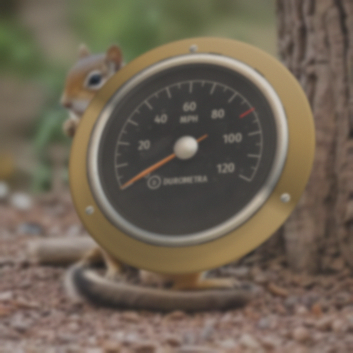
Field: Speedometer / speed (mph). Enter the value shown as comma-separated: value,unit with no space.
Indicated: 0,mph
